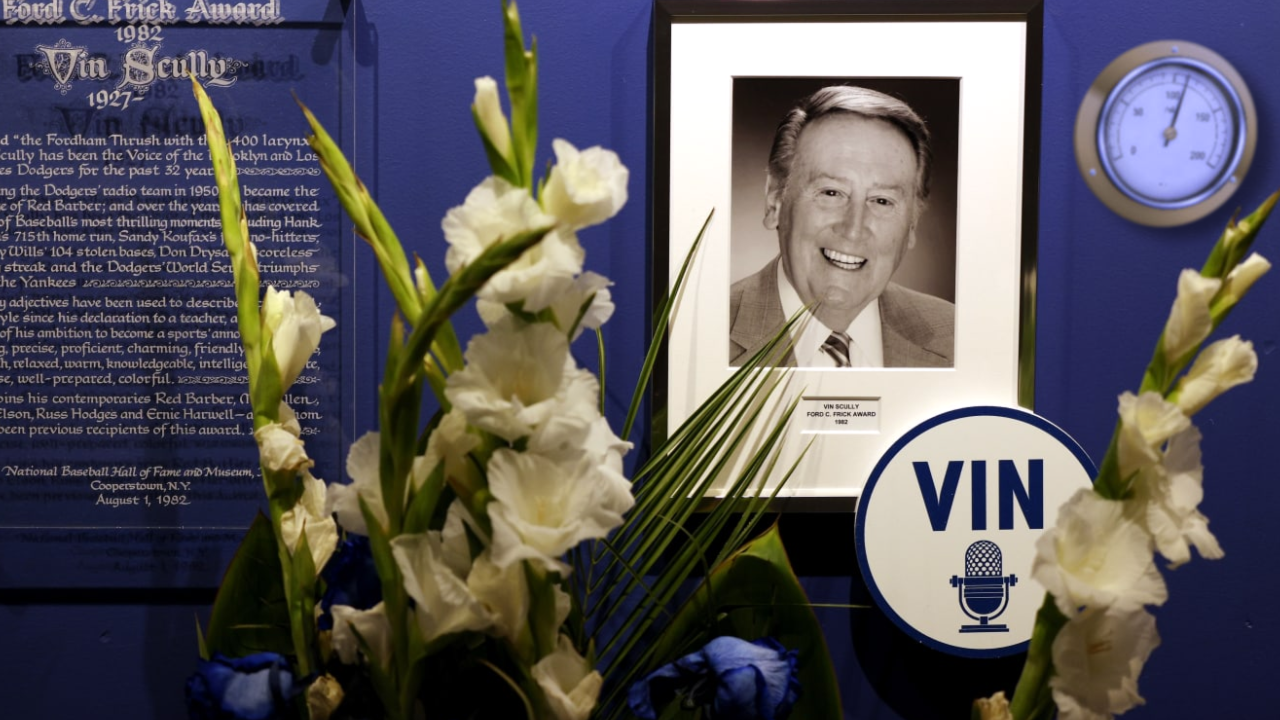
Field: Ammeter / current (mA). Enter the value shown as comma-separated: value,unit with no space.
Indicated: 110,mA
